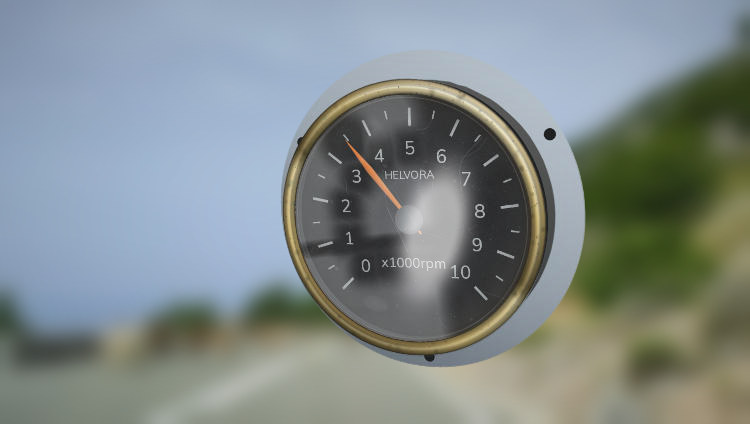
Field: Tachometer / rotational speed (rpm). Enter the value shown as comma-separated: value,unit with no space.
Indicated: 3500,rpm
